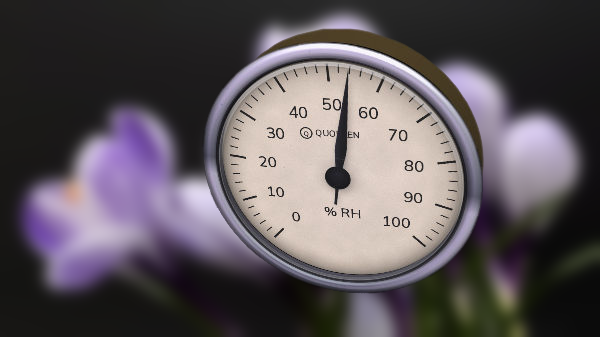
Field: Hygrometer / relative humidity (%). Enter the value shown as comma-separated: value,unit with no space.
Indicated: 54,%
